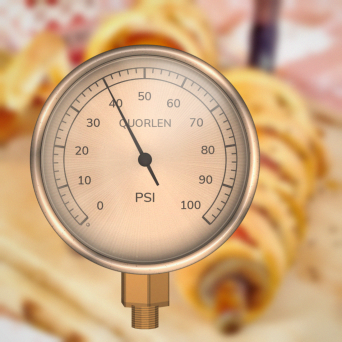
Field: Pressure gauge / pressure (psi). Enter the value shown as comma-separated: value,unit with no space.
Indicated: 40,psi
